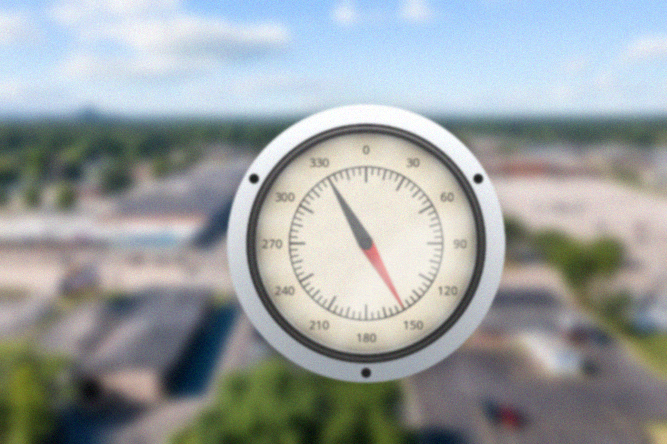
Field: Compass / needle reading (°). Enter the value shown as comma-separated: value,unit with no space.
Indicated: 150,°
